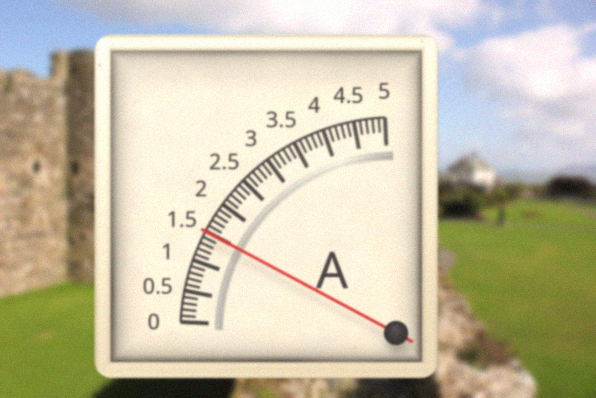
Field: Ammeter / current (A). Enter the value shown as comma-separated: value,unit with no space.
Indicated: 1.5,A
